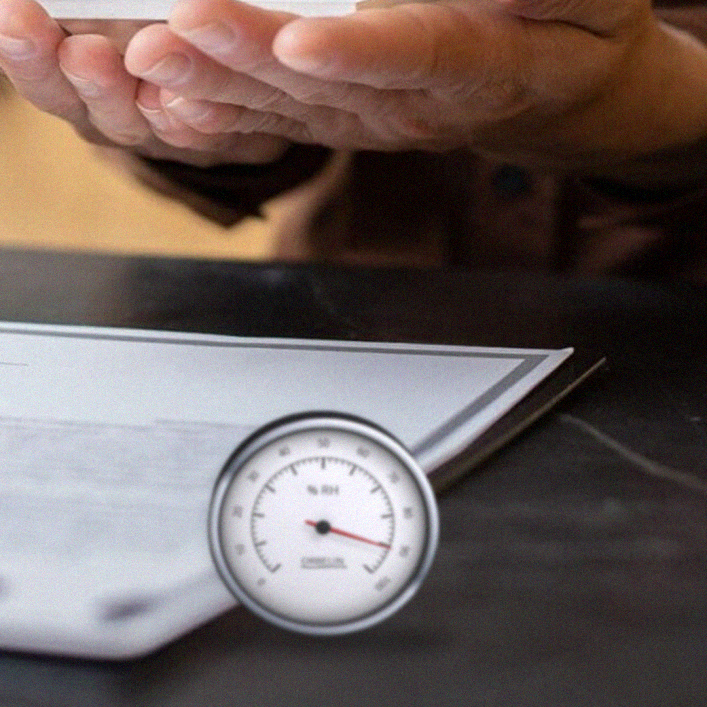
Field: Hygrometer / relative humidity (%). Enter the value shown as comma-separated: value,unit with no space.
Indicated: 90,%
